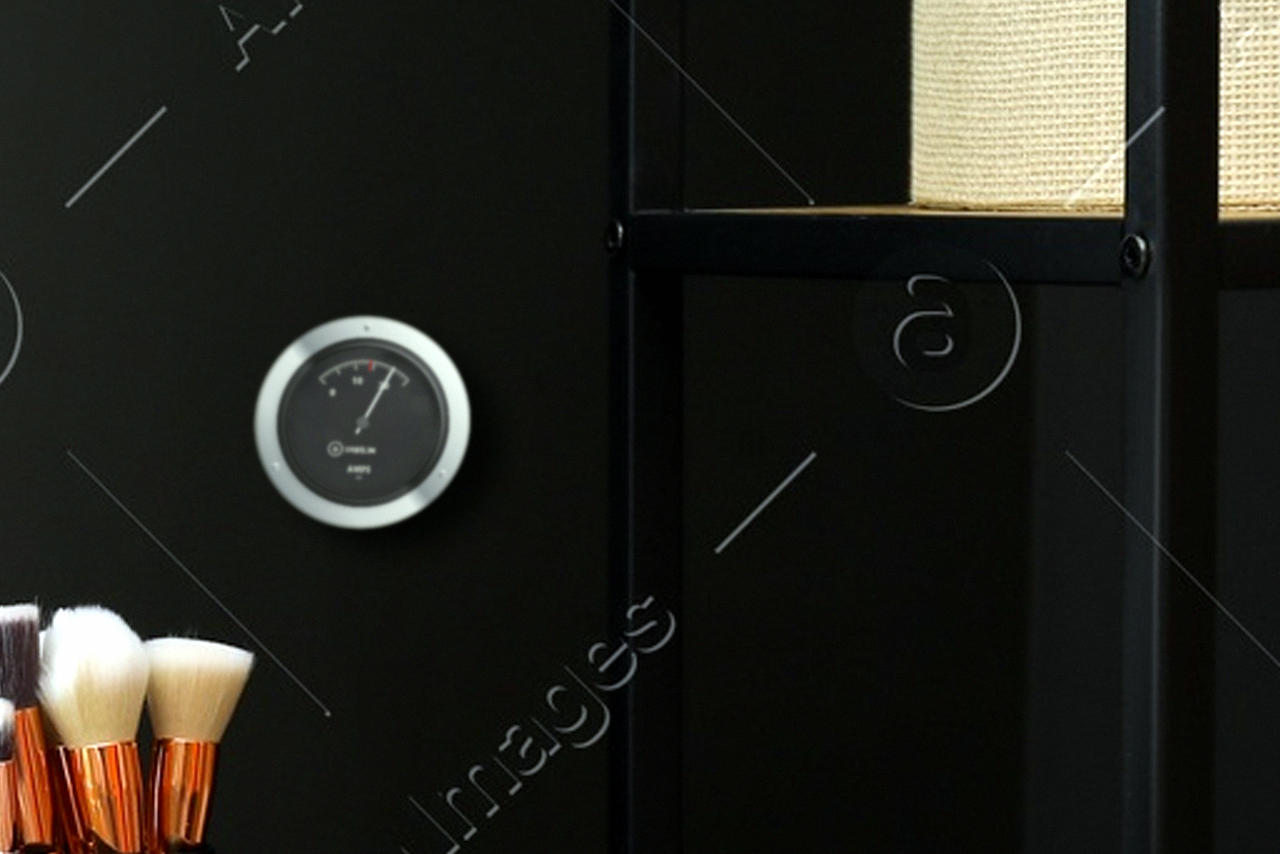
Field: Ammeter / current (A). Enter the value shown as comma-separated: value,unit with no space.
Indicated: 20,A
